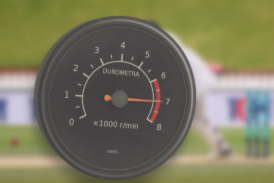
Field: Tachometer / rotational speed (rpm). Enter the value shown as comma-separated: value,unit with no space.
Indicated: 7000,rpm
